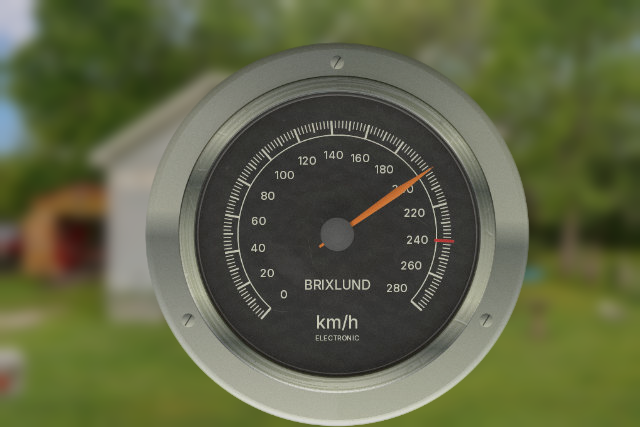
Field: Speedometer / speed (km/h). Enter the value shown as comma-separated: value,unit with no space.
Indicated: 200,km/h
